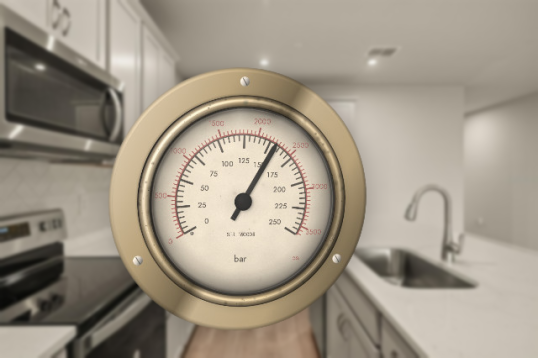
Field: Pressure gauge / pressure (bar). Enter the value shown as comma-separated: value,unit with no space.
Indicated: 155,bar
